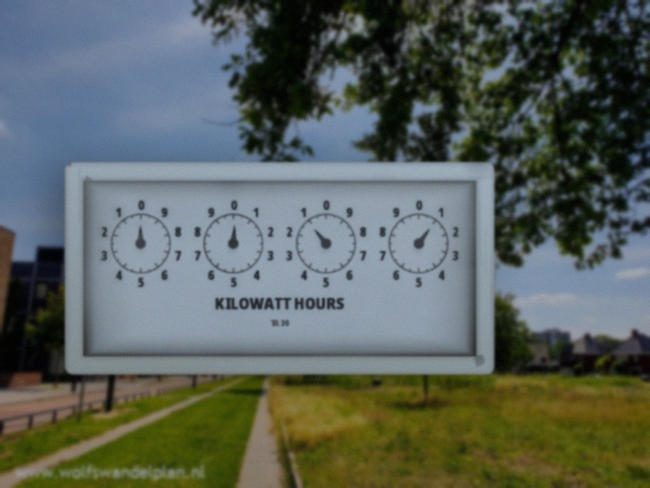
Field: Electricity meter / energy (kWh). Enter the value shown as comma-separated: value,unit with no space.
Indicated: 11,kWh
